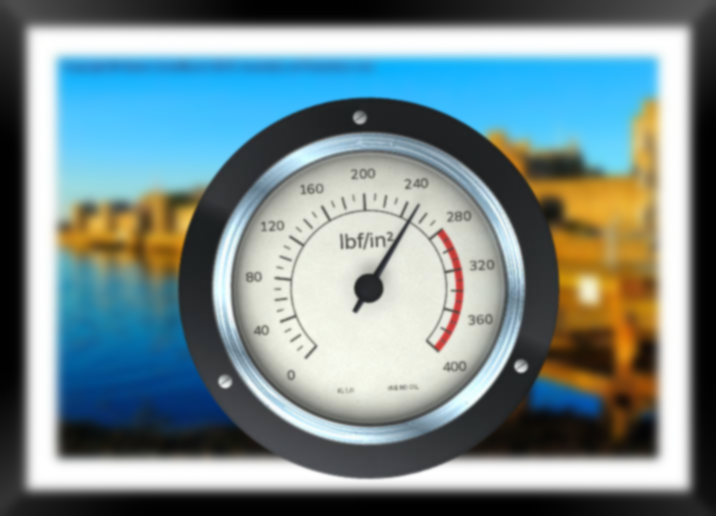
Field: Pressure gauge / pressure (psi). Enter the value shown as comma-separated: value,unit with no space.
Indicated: 250,psi
